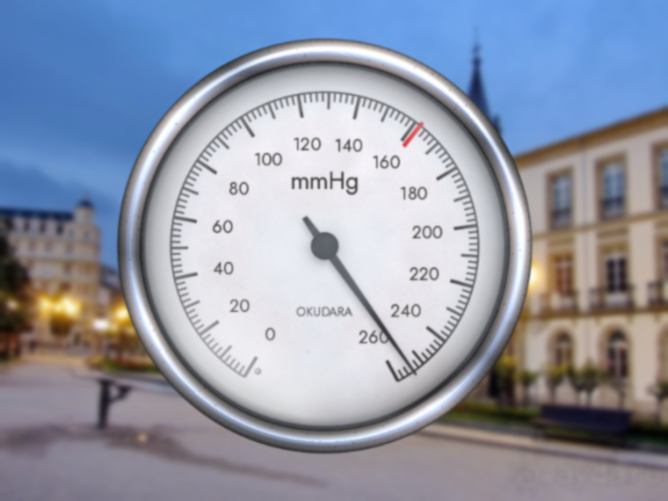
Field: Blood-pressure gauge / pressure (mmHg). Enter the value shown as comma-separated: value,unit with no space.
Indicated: 254,mmHg
